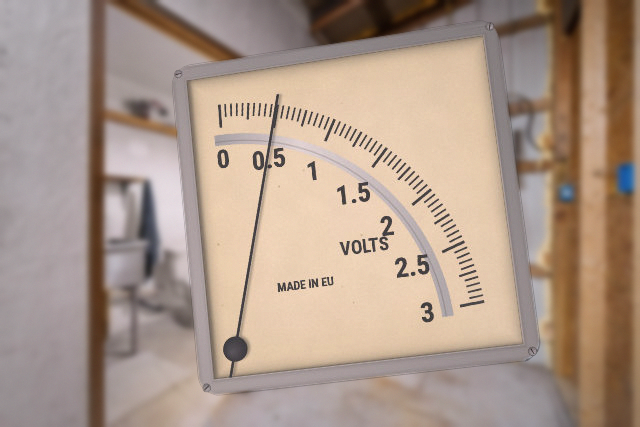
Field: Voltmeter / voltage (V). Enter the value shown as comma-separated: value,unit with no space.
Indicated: 0.5,V
